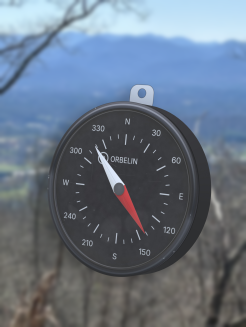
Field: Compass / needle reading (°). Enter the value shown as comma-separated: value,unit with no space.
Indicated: 140,°
